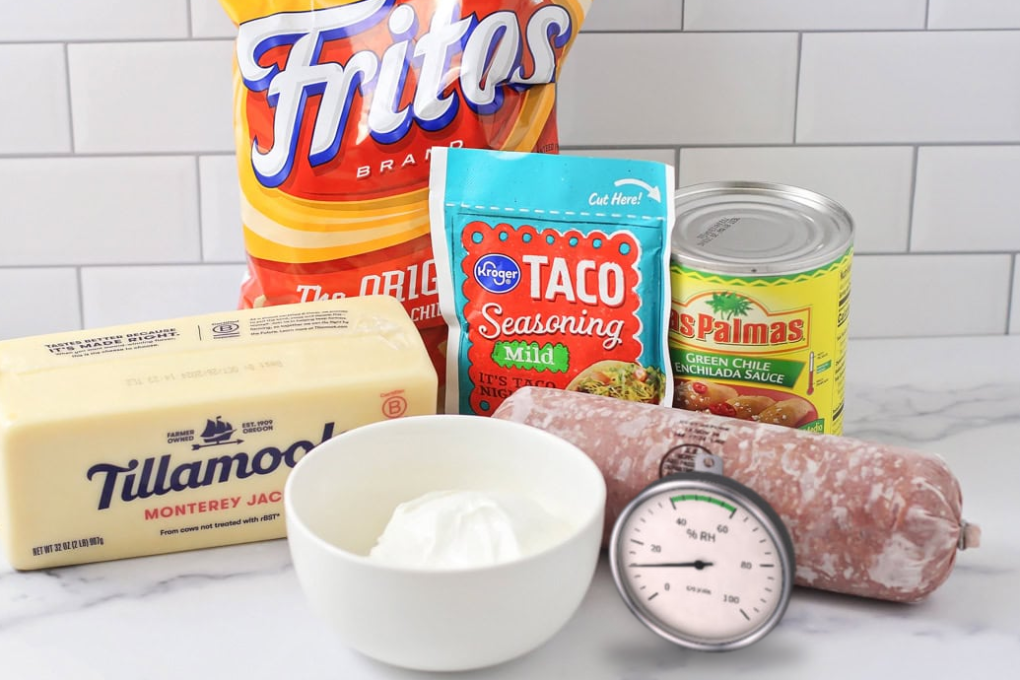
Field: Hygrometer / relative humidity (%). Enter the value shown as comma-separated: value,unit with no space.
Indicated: 12,%
